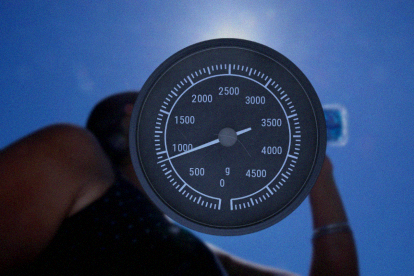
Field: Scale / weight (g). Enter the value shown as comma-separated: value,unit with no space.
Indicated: 900,g
